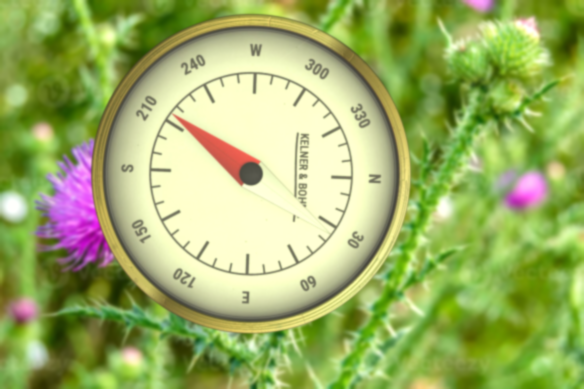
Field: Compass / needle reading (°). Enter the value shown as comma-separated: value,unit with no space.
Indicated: 215,°
